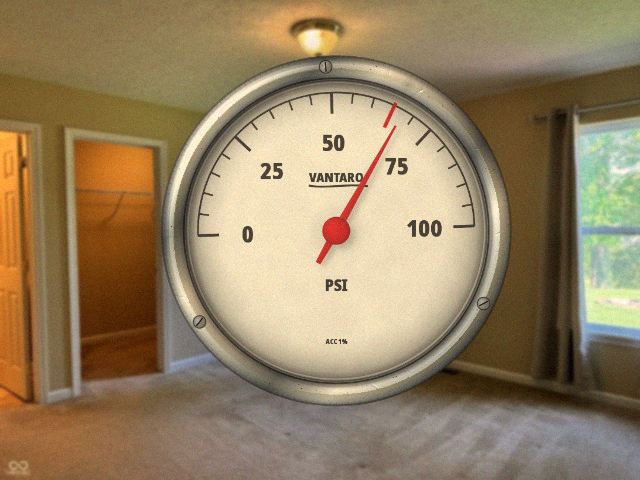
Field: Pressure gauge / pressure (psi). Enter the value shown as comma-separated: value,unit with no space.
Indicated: 67.5,psi
